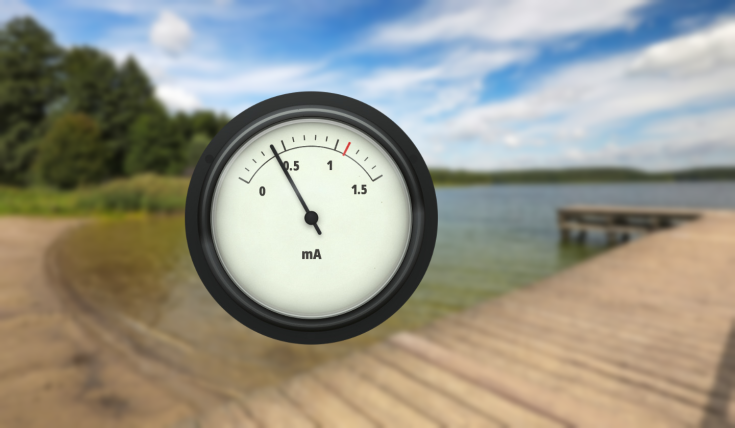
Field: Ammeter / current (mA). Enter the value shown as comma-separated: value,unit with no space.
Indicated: 0.4,mA
